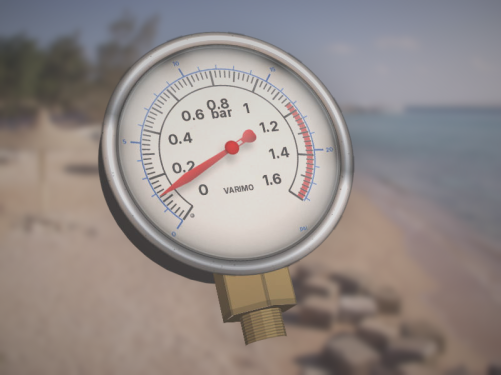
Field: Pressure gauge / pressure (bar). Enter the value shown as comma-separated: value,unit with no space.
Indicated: 0.12,bar
